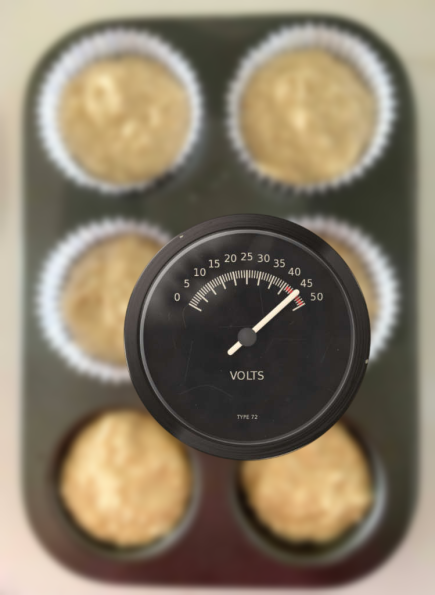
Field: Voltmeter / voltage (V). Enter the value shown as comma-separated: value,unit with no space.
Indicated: 45,V
